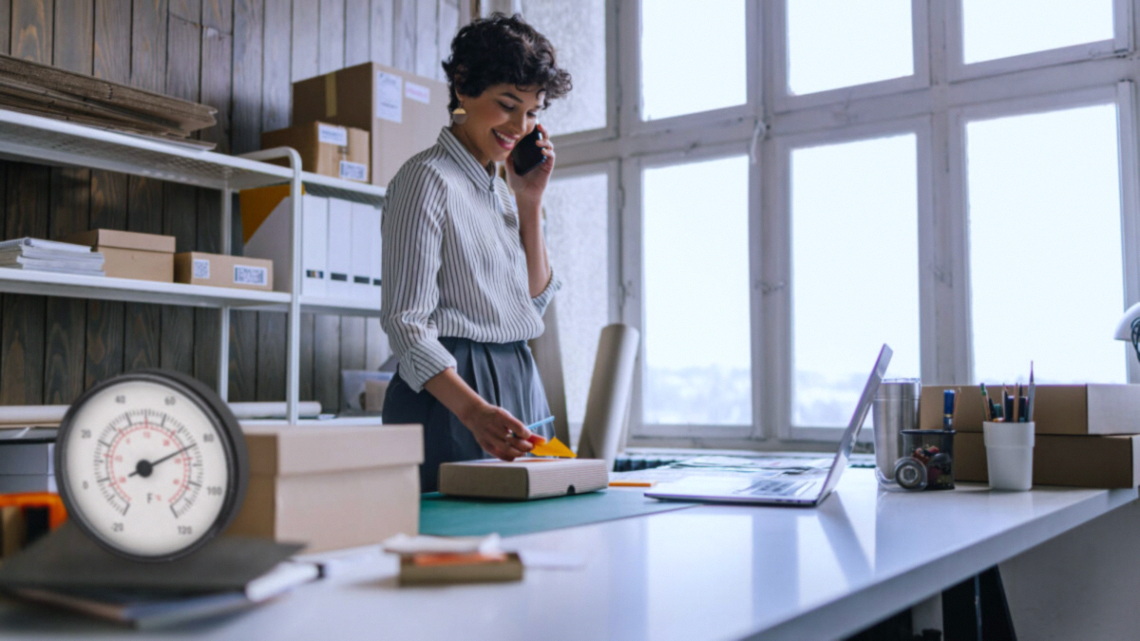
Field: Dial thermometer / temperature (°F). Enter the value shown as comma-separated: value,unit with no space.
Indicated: 80,°F
